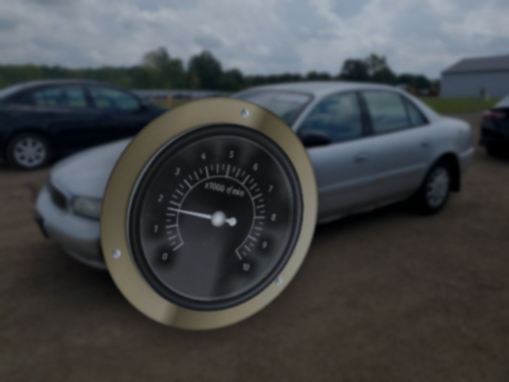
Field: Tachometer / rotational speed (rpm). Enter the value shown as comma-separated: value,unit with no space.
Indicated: 1750,rpm
